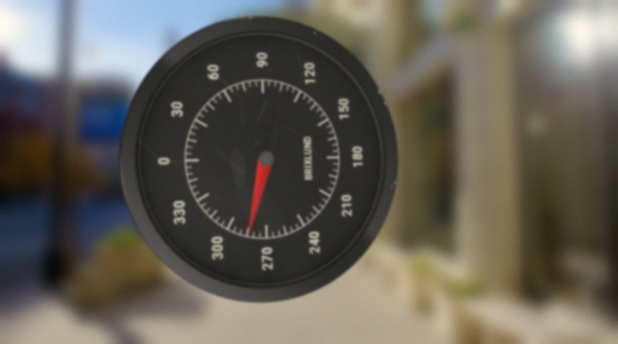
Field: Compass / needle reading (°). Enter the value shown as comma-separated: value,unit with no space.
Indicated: 285,°
